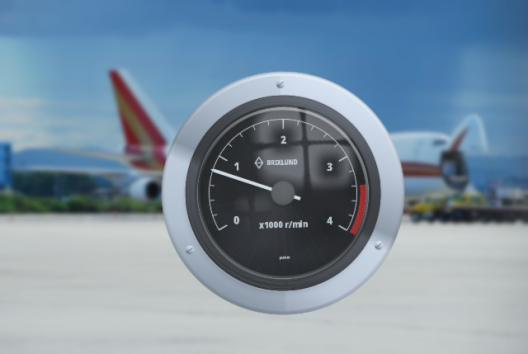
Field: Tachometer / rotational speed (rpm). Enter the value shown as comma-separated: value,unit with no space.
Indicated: 800,rpm
